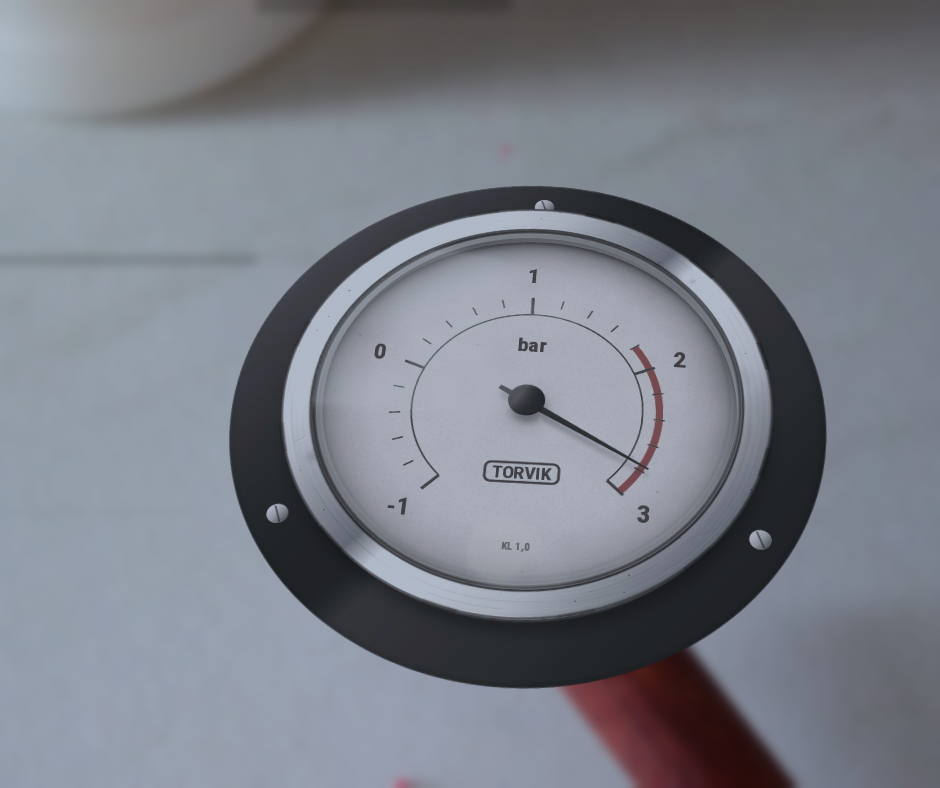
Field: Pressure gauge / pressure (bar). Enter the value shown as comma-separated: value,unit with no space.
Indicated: 2.8,bar
